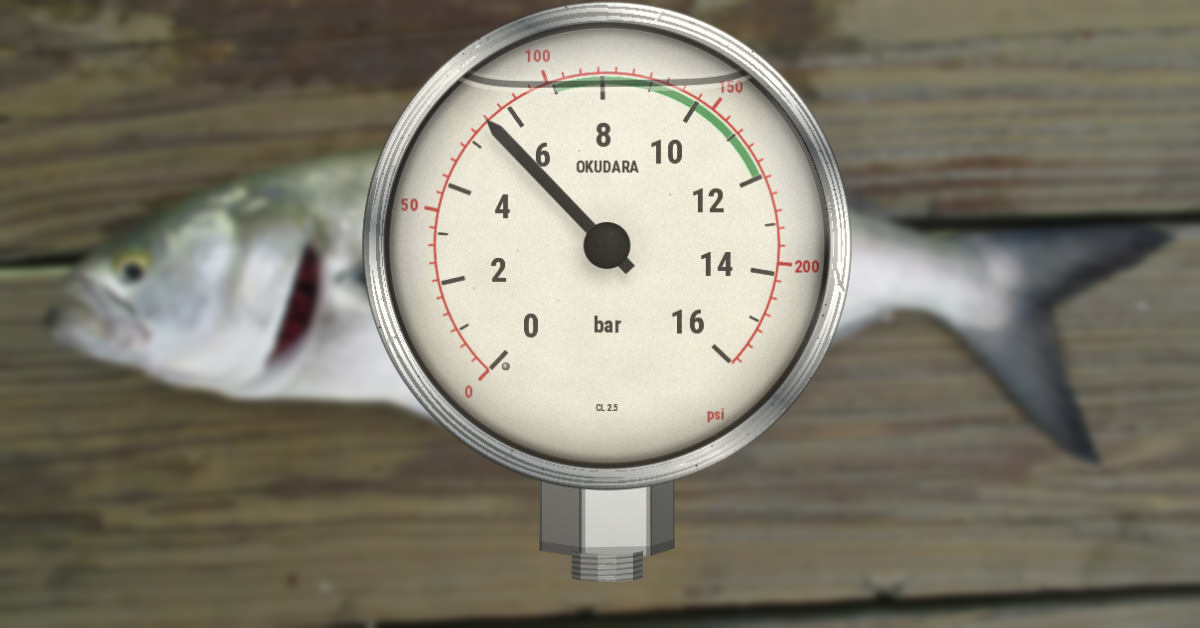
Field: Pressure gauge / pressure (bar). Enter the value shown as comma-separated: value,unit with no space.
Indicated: 5.5,bar
